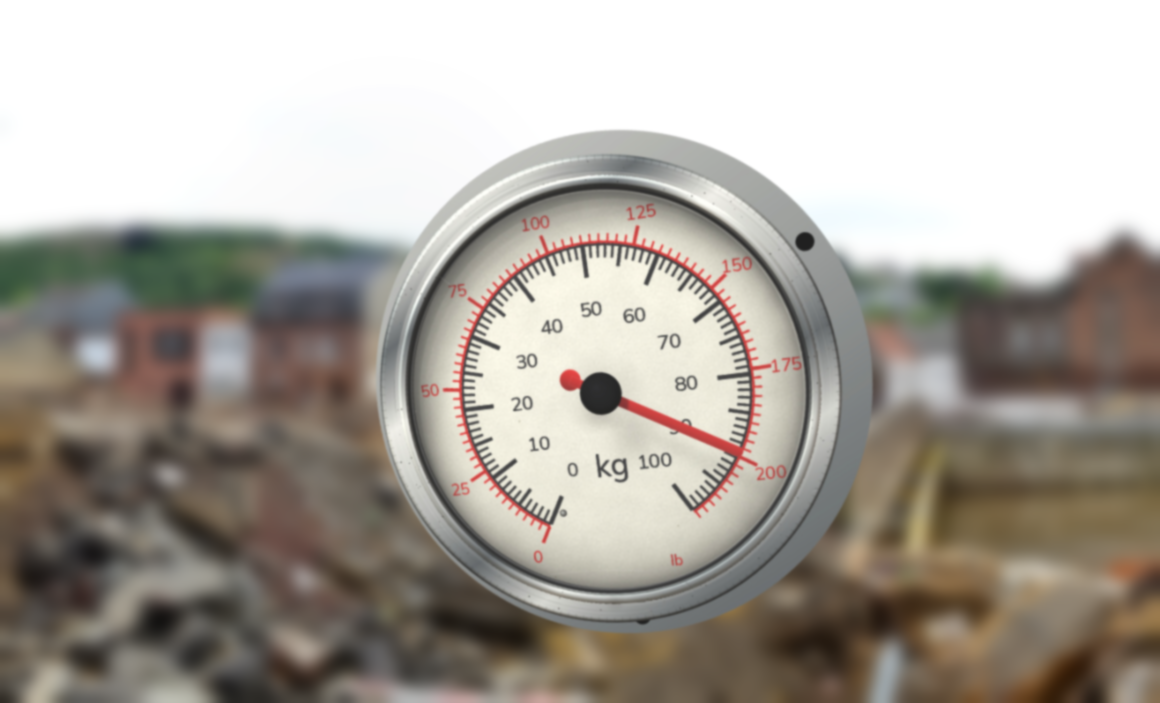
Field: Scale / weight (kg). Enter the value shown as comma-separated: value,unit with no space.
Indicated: 90,kg
